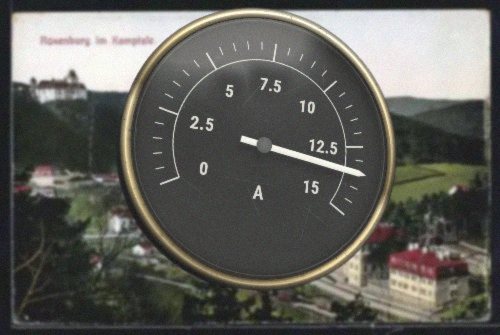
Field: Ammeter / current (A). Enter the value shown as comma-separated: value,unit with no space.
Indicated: 13.5,A
